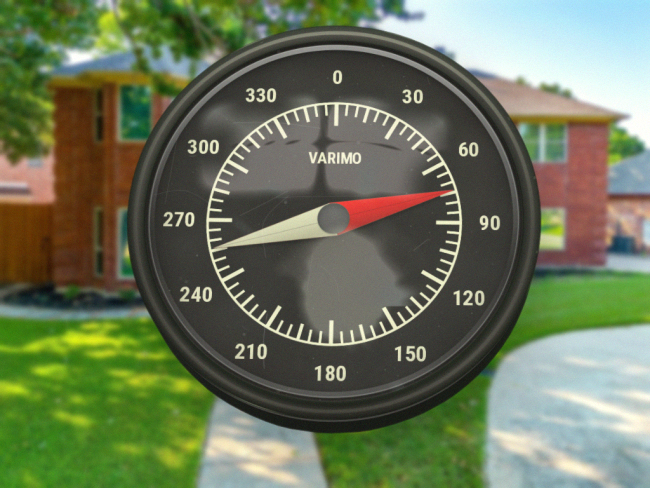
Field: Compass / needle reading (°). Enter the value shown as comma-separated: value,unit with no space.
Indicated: 75,°
